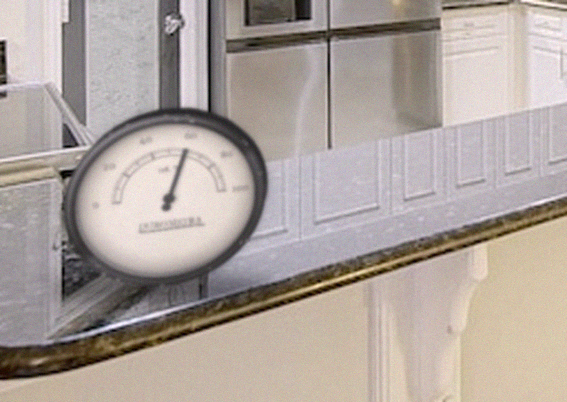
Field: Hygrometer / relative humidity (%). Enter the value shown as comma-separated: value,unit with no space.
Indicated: 60,%
